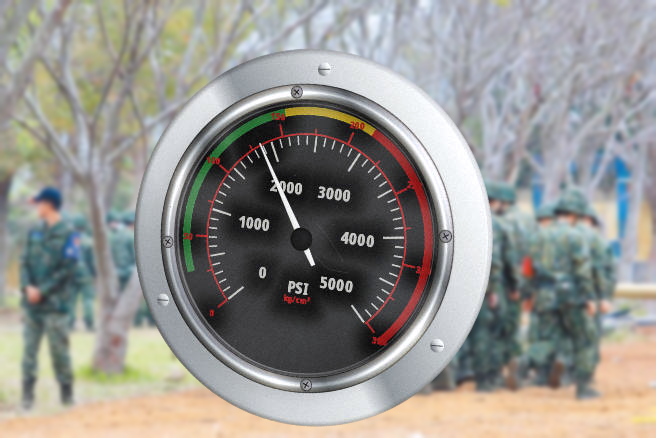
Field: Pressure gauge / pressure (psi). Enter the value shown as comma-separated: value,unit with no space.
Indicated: 1900,psi
